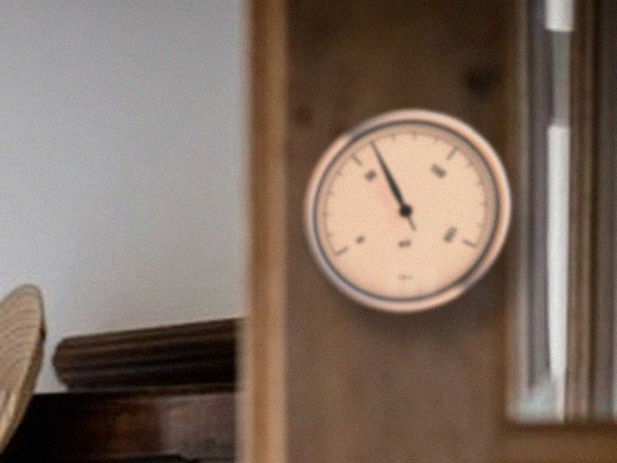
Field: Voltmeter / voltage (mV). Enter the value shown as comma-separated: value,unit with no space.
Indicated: 60,mV
